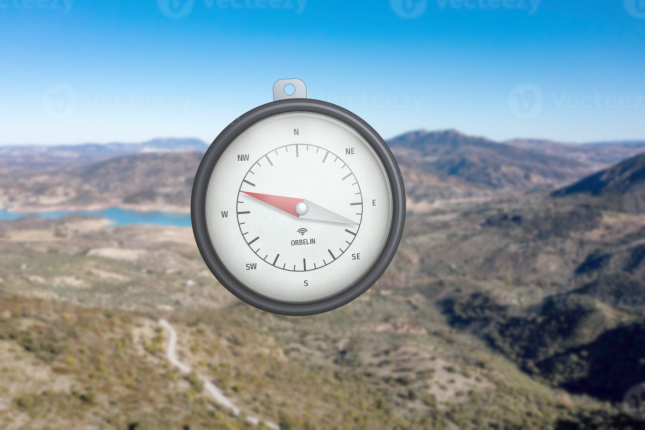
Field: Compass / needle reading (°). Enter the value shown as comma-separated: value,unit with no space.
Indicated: 290,°
